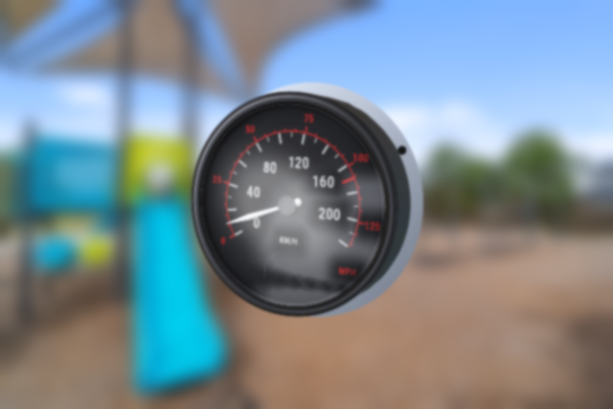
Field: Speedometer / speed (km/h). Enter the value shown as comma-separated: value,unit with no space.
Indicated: 10,km/h
